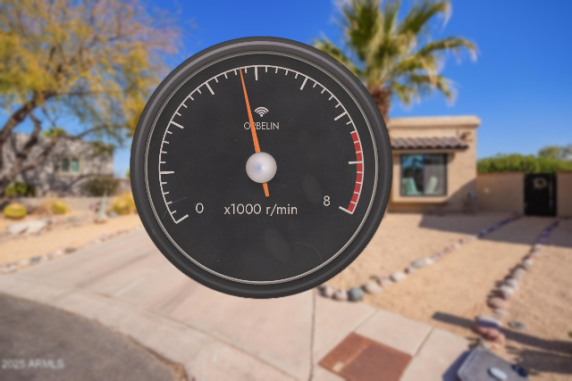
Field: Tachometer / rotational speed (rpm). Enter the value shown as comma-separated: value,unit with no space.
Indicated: 3700,rpm
